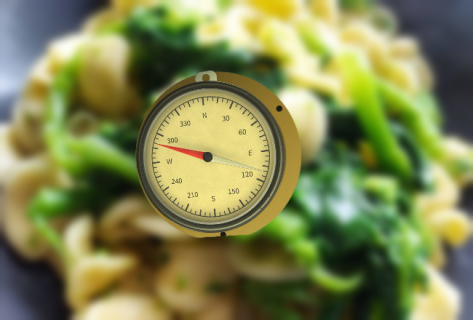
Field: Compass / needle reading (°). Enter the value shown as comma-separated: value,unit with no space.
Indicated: 290,°
